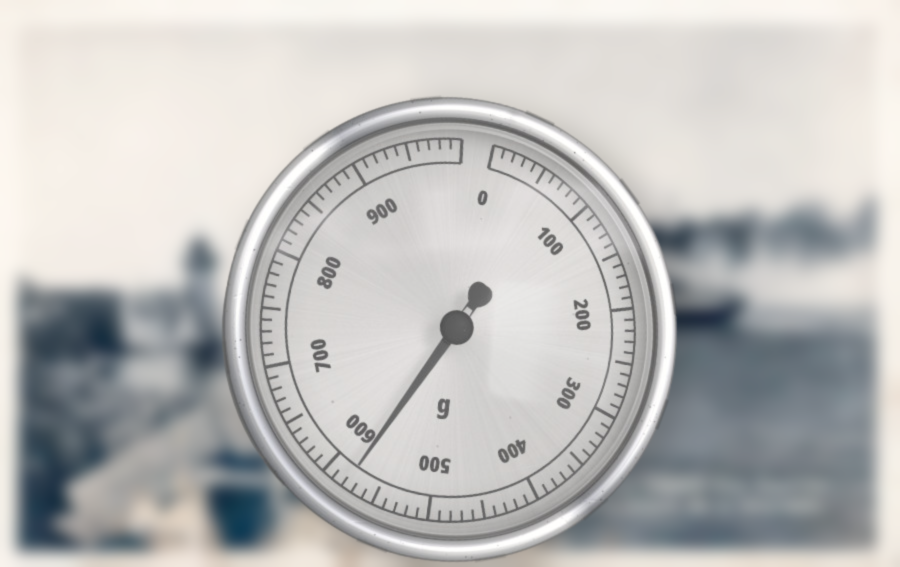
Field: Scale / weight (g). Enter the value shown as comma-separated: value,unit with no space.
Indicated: 580,g
